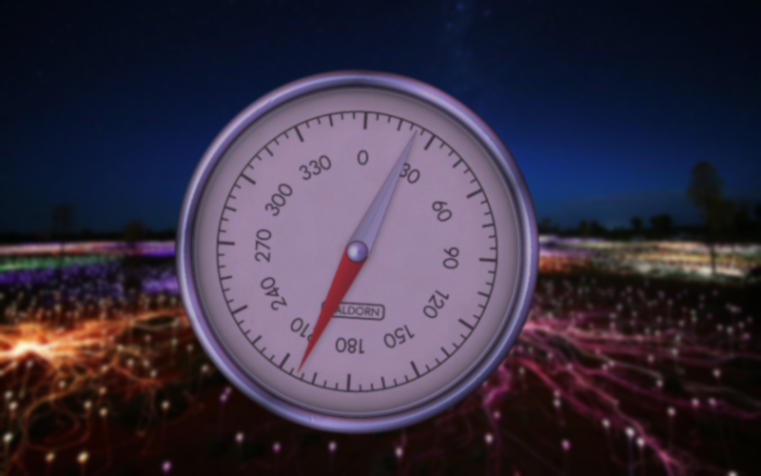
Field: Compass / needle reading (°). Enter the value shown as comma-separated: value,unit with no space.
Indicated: 202.5,°
